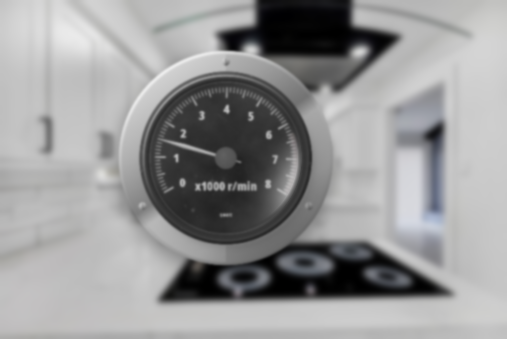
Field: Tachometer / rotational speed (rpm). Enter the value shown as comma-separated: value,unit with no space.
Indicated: 1500,rpm
